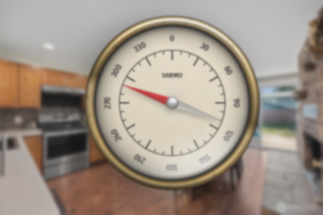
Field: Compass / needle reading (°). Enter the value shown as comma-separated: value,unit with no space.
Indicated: 290,°
